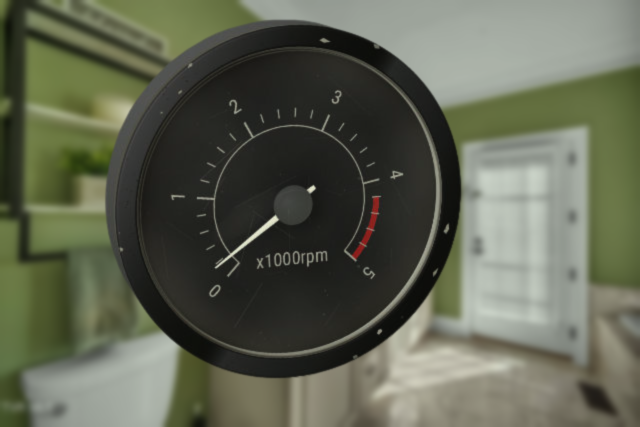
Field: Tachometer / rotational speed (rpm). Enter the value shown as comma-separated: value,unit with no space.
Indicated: 200,rpm
